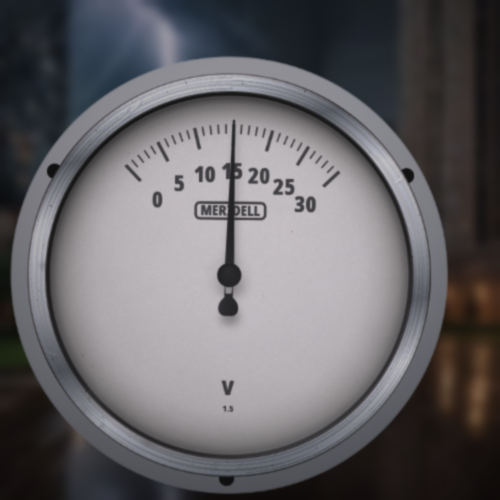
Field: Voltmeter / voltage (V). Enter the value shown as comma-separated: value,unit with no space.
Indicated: 15,V
